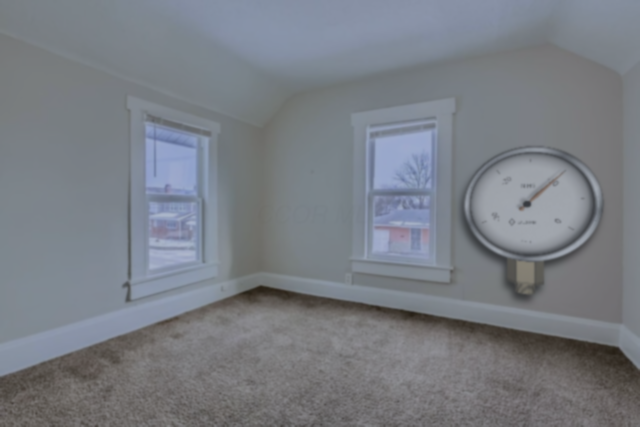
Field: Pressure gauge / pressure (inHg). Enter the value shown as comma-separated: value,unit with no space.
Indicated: -10,inHg
